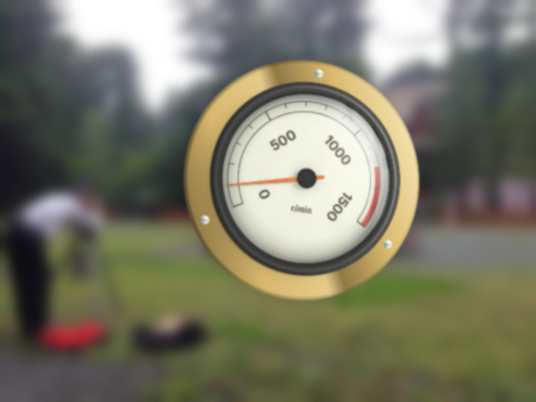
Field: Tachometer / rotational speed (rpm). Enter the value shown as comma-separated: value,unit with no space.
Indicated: 100,rpm
